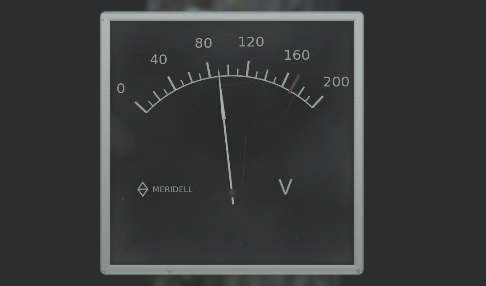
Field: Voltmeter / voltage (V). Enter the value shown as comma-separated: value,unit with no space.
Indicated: 90,V
